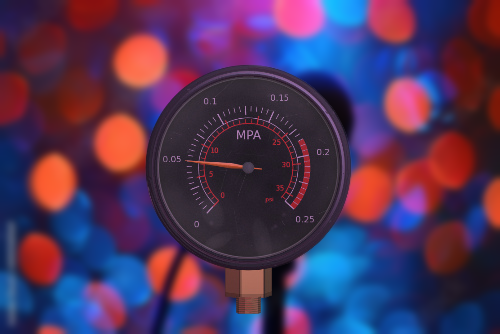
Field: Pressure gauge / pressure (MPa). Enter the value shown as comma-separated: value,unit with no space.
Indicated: 0.05,MPa
